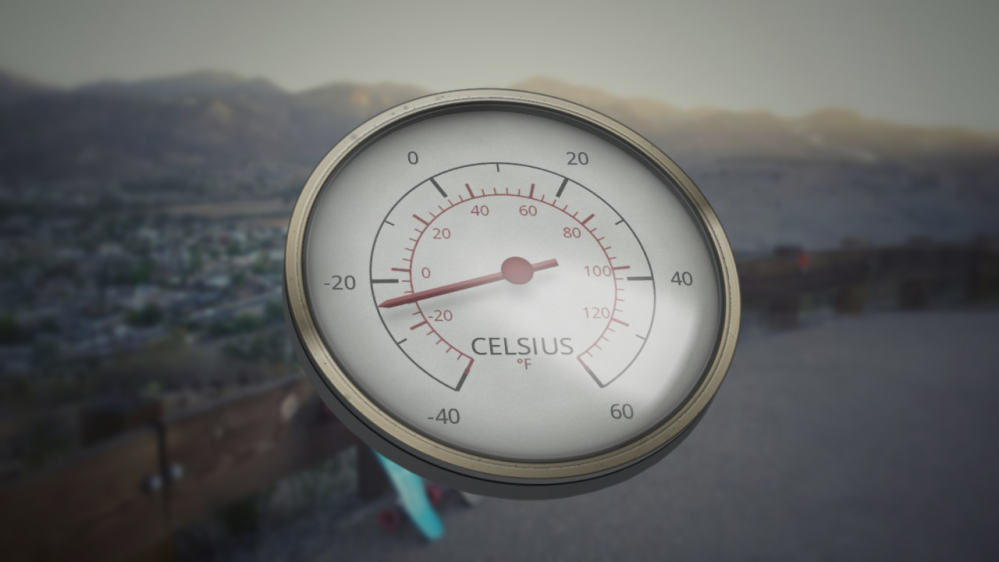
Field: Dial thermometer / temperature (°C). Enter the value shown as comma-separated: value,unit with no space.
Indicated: -25,°C
